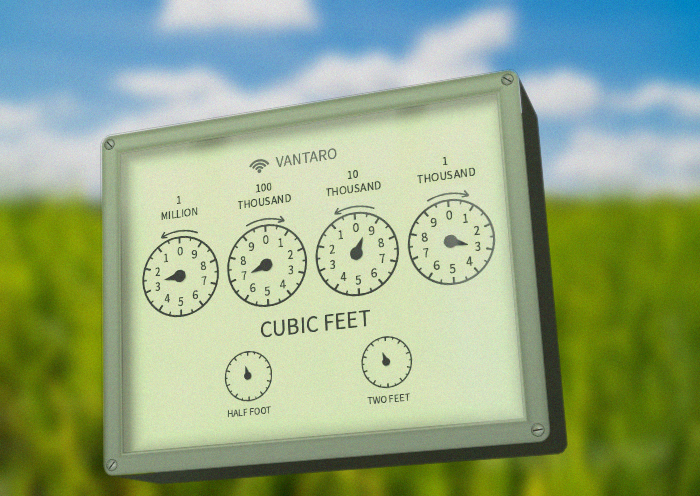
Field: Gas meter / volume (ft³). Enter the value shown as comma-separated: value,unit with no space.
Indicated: 269300,ft³
